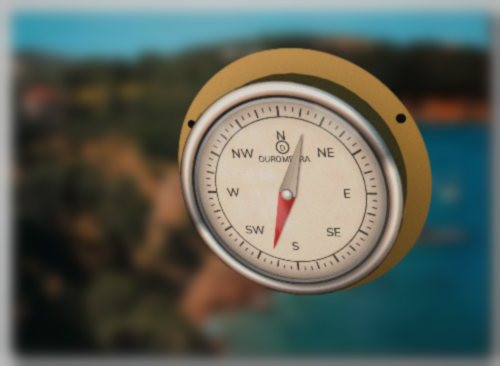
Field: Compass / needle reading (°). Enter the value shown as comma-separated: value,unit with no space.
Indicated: 200,°
